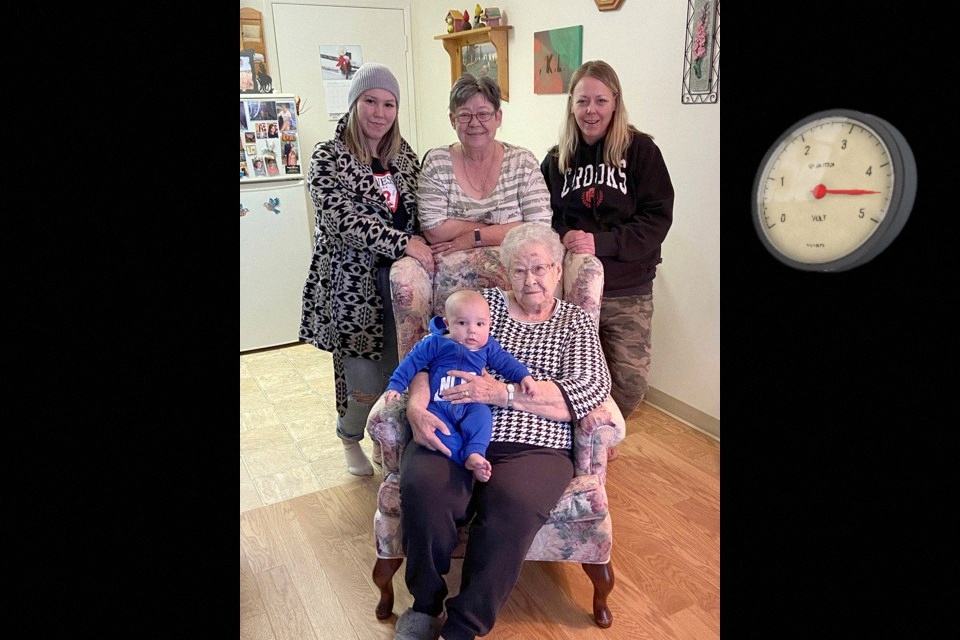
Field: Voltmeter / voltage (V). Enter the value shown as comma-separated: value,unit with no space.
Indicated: 4.5,V
